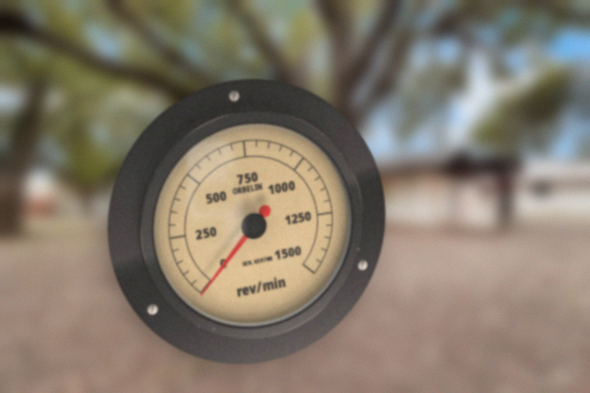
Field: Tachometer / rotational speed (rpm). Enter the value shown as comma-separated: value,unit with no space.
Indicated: 0,rpm
